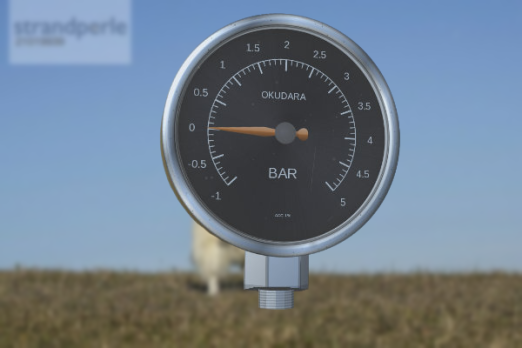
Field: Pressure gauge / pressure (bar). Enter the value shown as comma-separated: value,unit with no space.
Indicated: 0,bar
